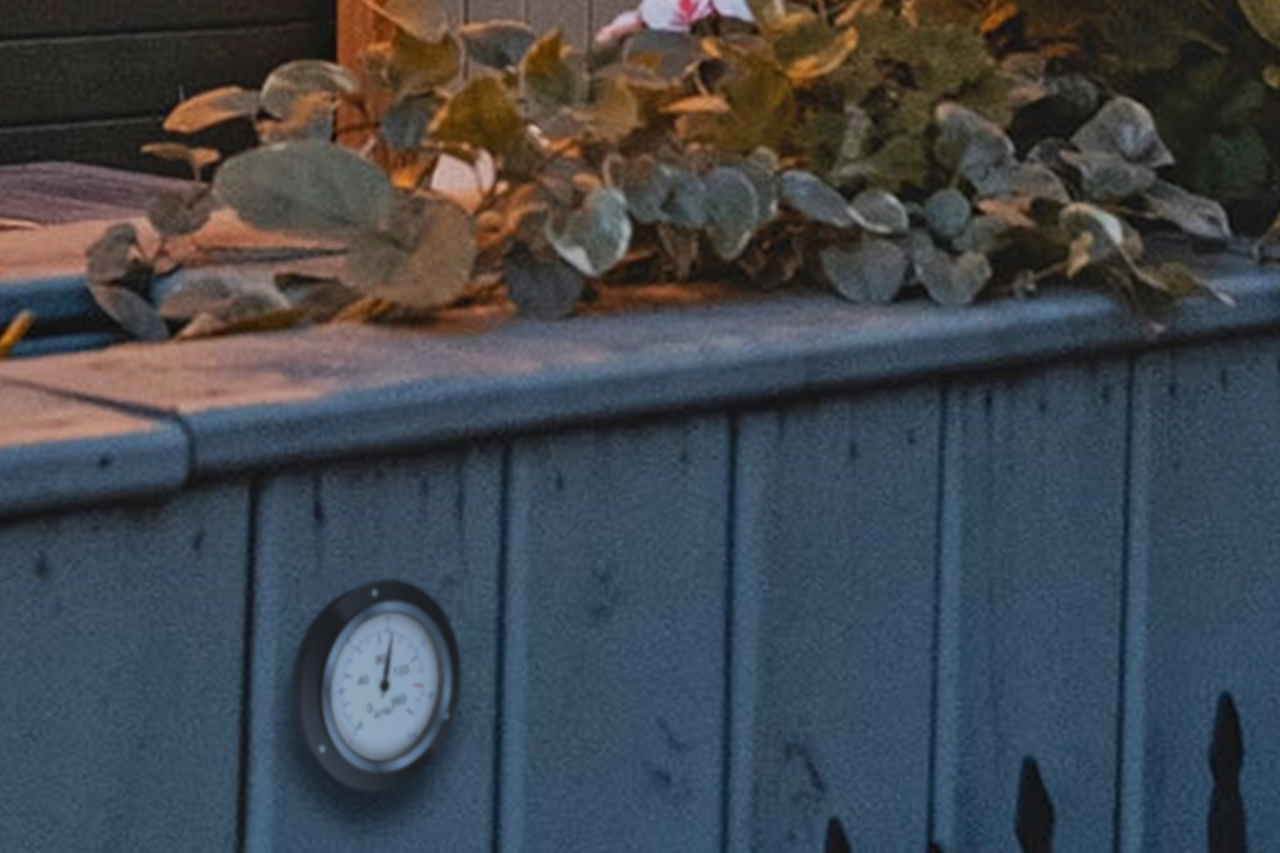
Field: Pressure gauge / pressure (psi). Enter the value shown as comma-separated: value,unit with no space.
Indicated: 90,psi
